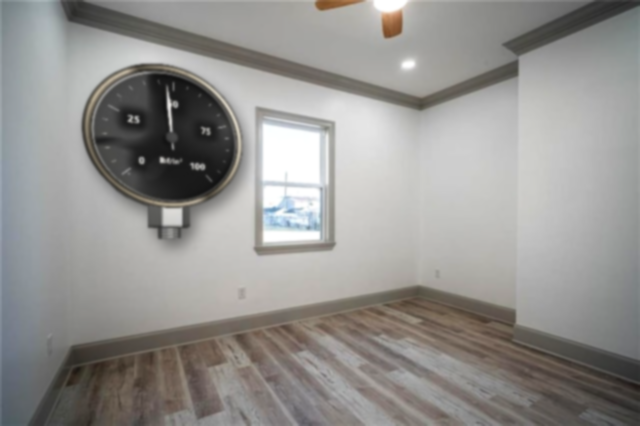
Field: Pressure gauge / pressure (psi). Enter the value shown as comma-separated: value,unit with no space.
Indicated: 47.5,psi
